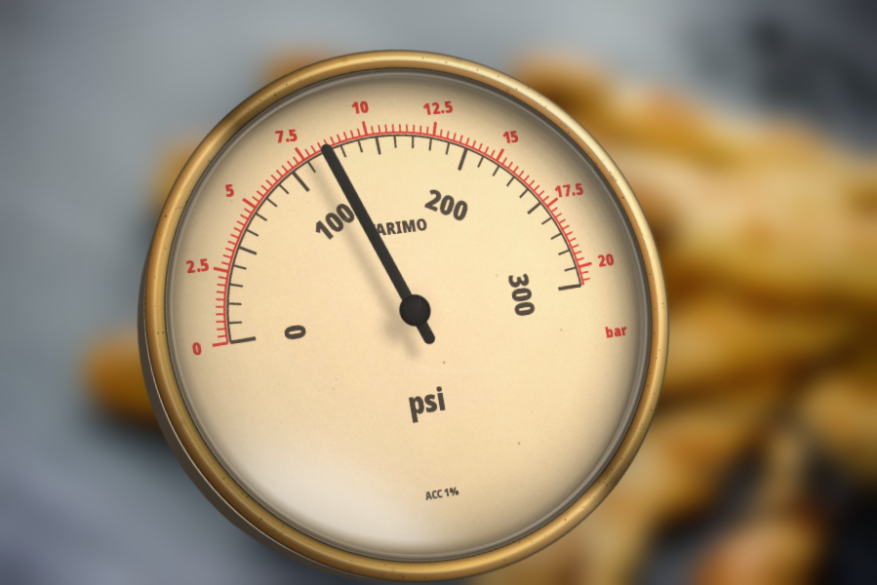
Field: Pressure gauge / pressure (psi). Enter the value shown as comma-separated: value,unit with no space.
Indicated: 120,psi
